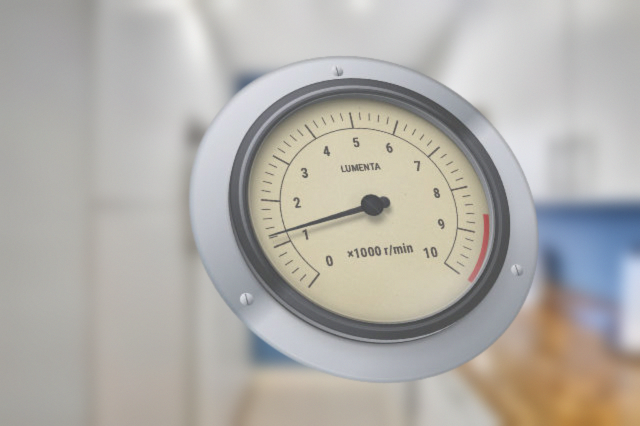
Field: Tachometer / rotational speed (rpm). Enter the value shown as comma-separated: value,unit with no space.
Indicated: 1200,rpm
